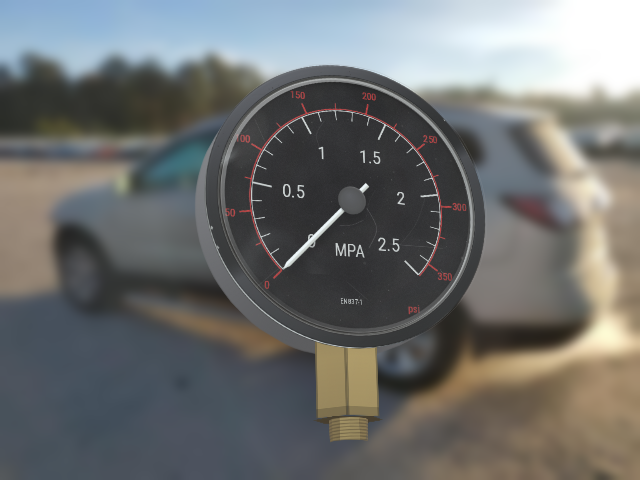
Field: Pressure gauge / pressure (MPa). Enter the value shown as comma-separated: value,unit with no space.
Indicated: 0,MPa
